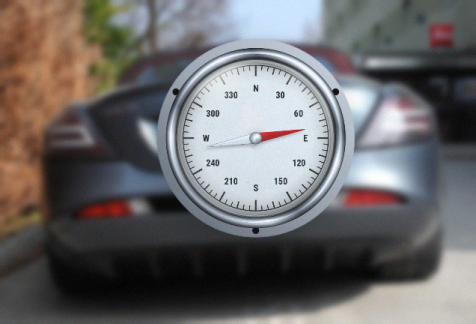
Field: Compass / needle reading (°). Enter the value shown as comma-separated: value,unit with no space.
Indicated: 80,°
